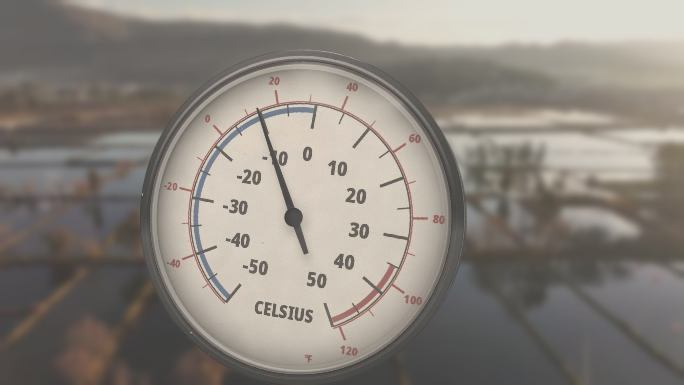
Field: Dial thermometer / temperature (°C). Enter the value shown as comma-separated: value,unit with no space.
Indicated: -10,°C
